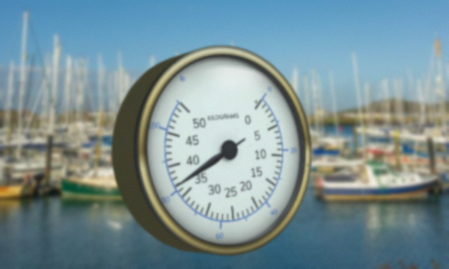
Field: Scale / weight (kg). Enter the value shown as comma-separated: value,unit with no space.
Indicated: 37,kg
